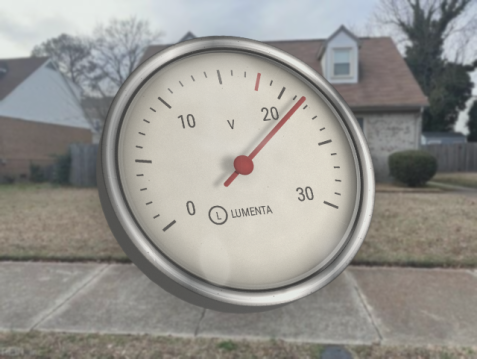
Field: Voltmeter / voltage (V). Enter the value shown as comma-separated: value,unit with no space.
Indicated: 21.5,V
